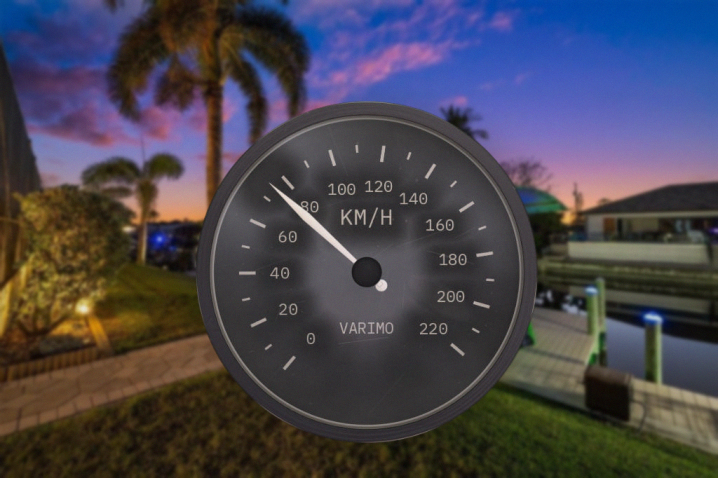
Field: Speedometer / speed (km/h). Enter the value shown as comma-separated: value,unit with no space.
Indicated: 75,km/h
